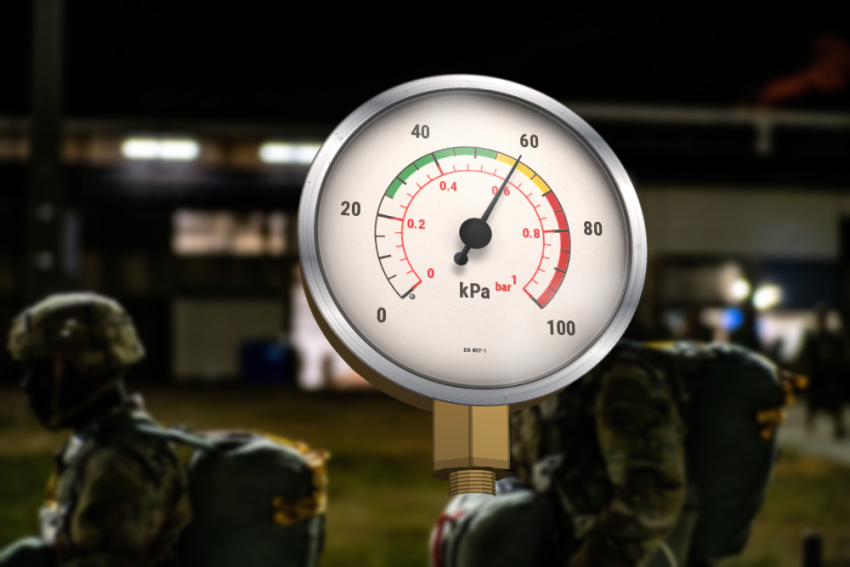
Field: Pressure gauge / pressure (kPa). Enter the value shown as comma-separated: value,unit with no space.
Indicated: 60,kPa
